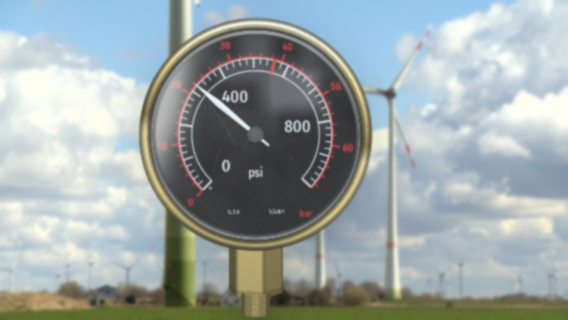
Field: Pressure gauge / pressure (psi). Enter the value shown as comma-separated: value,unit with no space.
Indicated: 320,psi
